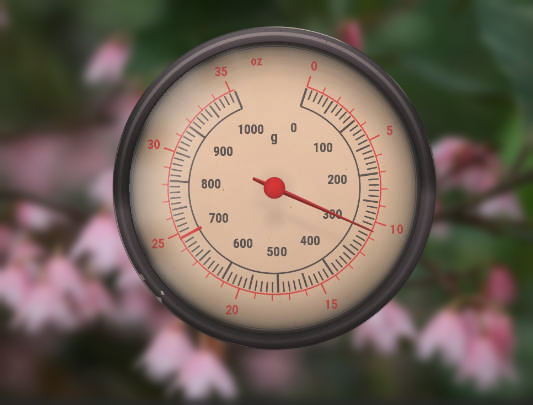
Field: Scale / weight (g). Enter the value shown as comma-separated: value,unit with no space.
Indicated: 300,g
